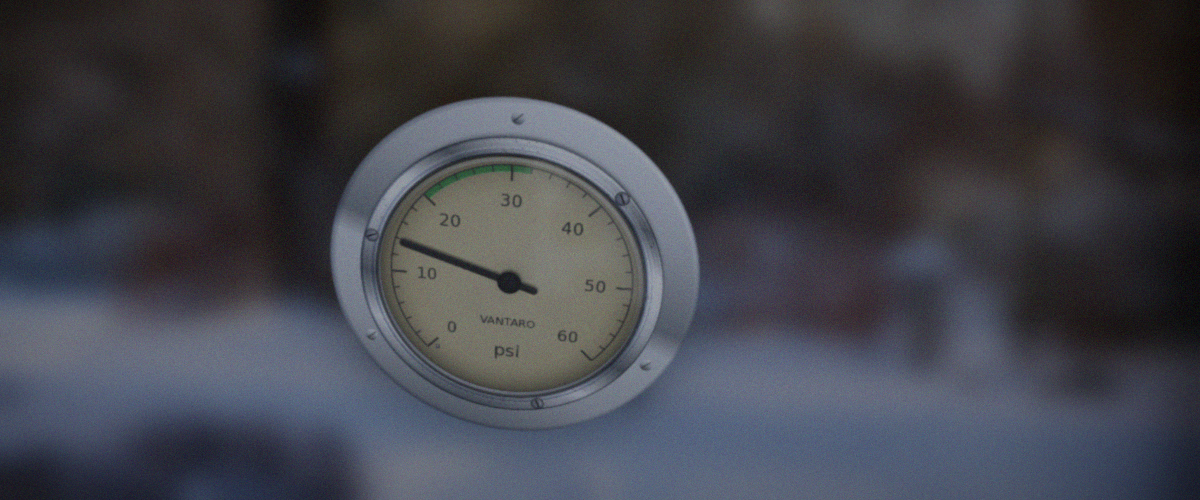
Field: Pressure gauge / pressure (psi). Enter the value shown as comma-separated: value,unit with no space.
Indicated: 14,psi
